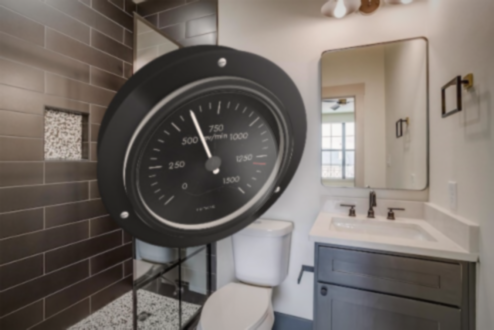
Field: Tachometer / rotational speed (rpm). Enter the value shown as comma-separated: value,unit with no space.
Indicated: 600,rpm
